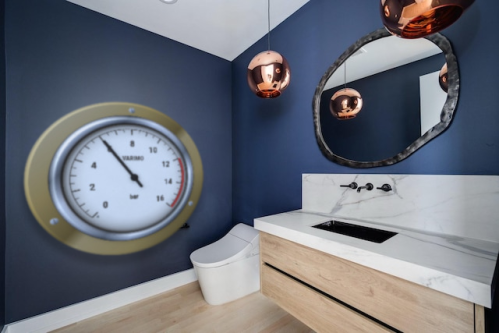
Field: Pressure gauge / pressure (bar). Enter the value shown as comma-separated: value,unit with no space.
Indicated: 6,bar
